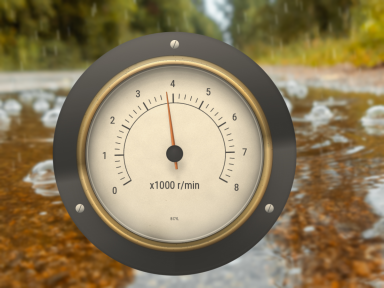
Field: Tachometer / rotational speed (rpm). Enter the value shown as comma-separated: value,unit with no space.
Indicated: 3800,rpm
